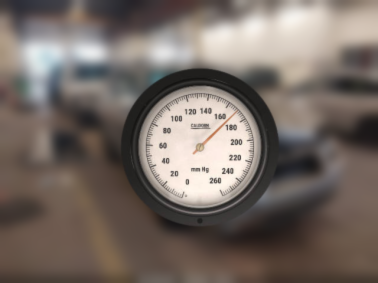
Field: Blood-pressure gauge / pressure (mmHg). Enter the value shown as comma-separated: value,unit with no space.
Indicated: 170,mmHg
